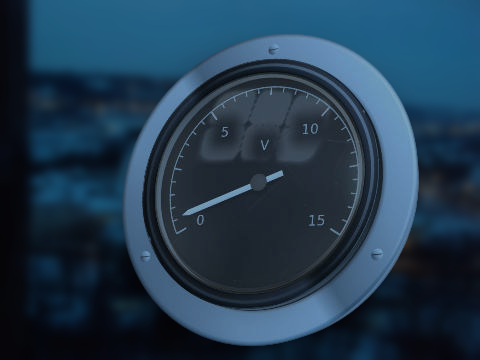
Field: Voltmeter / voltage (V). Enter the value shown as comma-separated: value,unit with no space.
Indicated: 0.5,V
